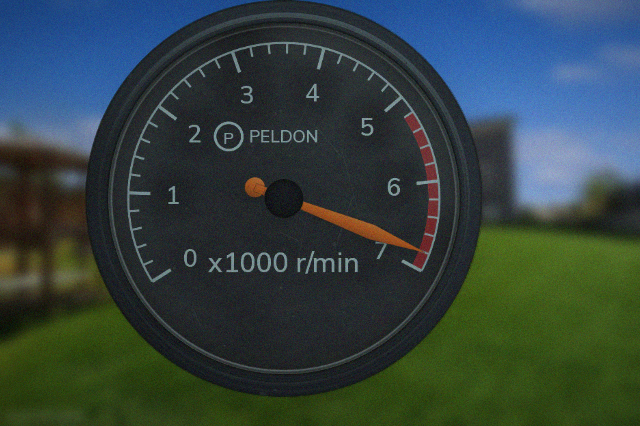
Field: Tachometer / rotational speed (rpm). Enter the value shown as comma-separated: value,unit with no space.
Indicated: 6800,rpm
